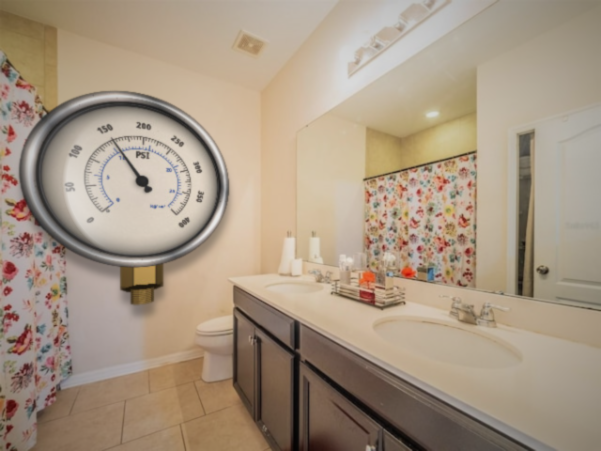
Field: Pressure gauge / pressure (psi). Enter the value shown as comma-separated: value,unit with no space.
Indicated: 150,psi
